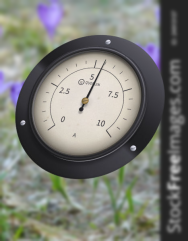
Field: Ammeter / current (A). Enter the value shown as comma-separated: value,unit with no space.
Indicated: 5.5,A
